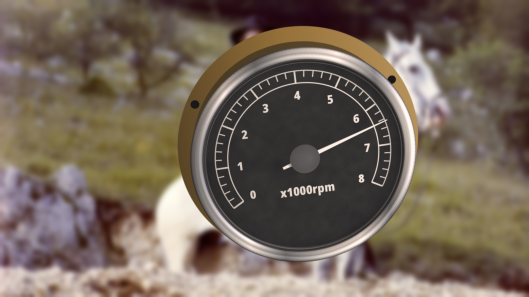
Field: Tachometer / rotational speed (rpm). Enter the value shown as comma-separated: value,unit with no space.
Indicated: 6400,rpm
